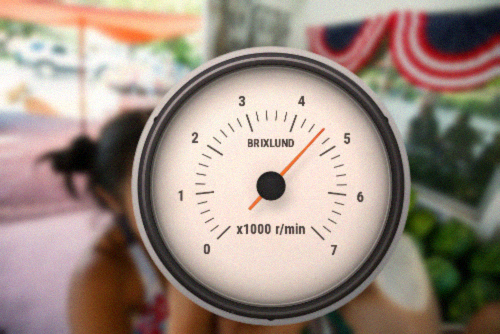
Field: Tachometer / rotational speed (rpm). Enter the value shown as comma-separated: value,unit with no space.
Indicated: 4600,rpm
